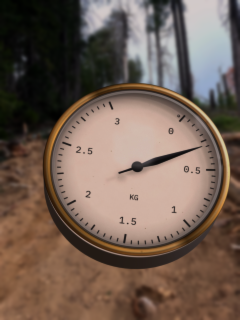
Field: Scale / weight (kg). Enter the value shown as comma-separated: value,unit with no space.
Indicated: 0.3,kg
